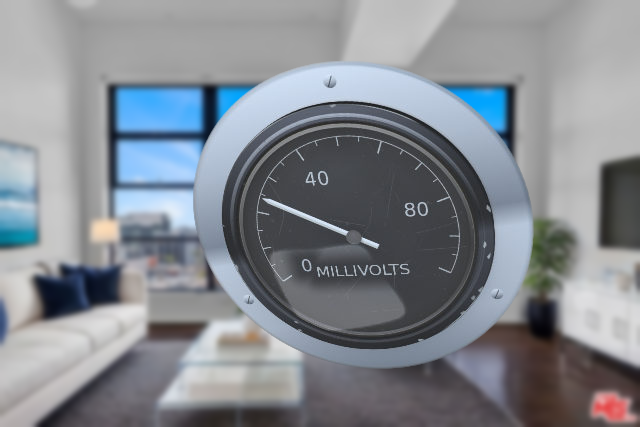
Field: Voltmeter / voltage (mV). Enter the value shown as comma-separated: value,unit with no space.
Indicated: 25,mV
